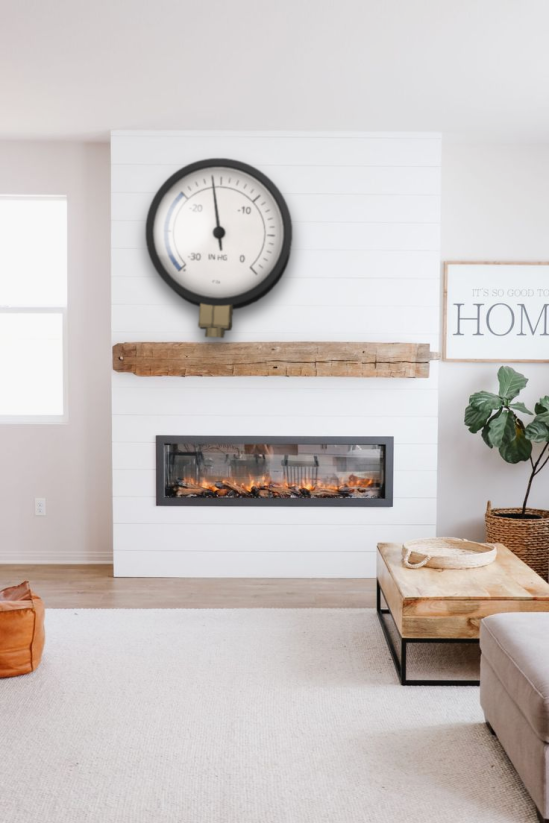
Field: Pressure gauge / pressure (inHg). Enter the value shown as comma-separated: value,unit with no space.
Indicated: -16,inHg
